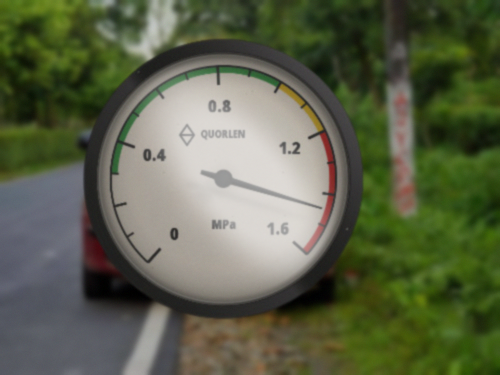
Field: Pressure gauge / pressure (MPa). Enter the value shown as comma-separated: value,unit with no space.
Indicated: 1.45,MPa
